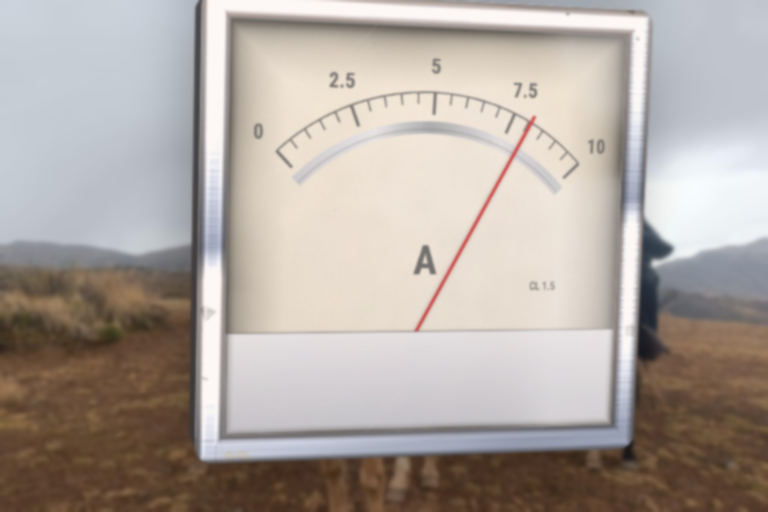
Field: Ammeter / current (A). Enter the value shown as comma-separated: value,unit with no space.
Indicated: 8,A
